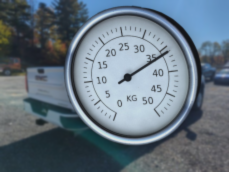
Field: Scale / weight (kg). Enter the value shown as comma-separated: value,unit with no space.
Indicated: 36,kg
